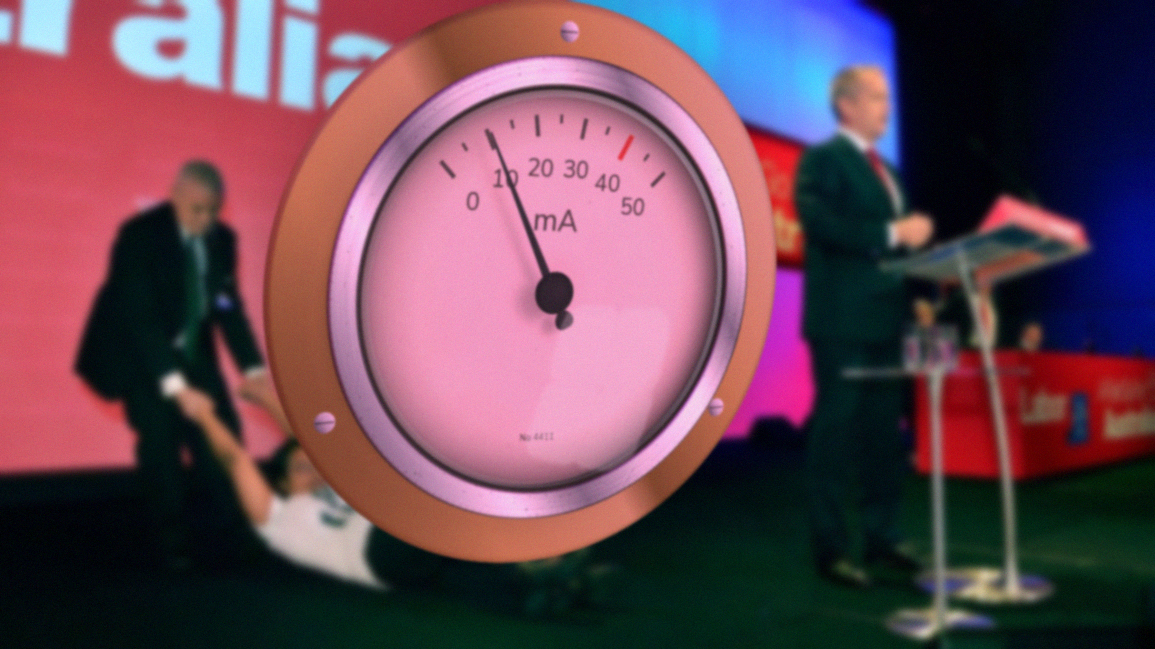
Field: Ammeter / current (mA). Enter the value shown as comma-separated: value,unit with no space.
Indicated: 10,mA
